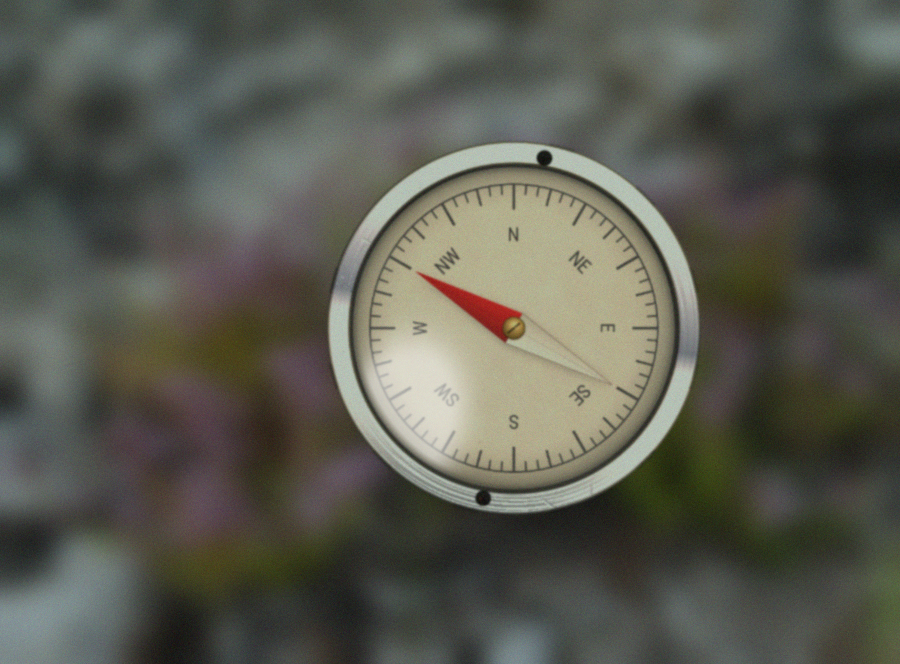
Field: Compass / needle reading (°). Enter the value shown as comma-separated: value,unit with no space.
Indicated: 300,°
